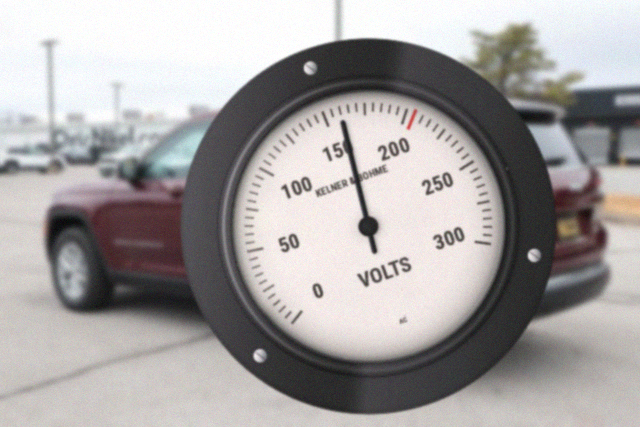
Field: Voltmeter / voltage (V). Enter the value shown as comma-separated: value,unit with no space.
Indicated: 160,V
